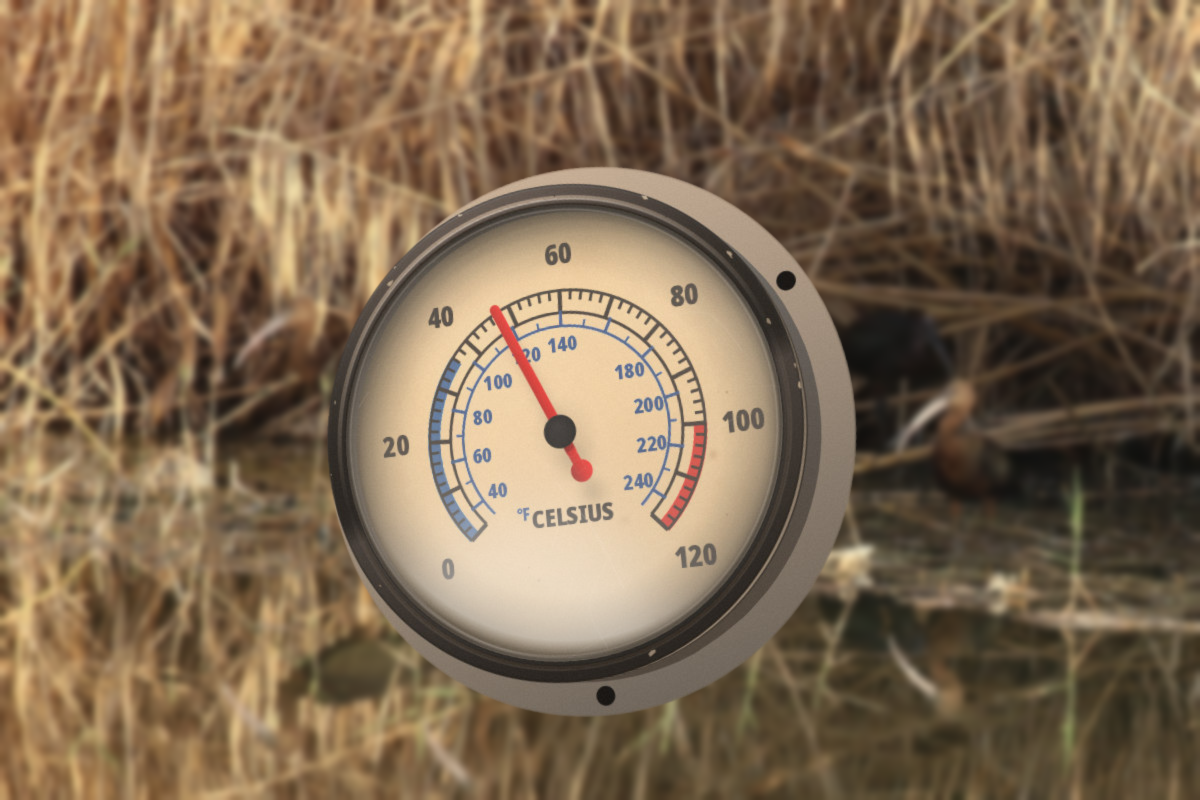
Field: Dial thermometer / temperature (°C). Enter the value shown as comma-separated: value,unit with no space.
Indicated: 48,°C
